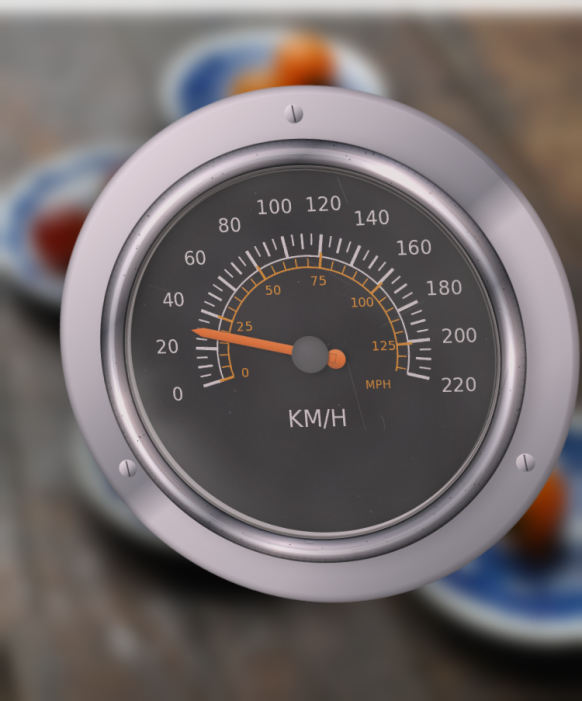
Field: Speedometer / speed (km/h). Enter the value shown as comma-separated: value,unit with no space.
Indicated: 30,km/h
